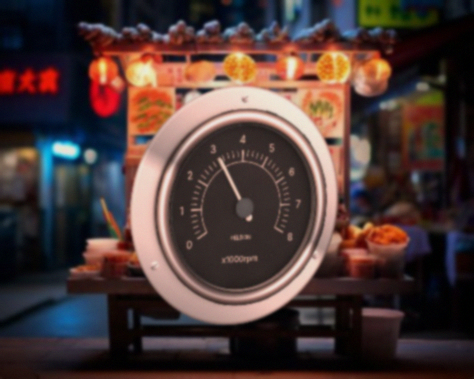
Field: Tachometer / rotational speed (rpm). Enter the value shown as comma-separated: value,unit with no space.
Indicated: 3000,rpm
